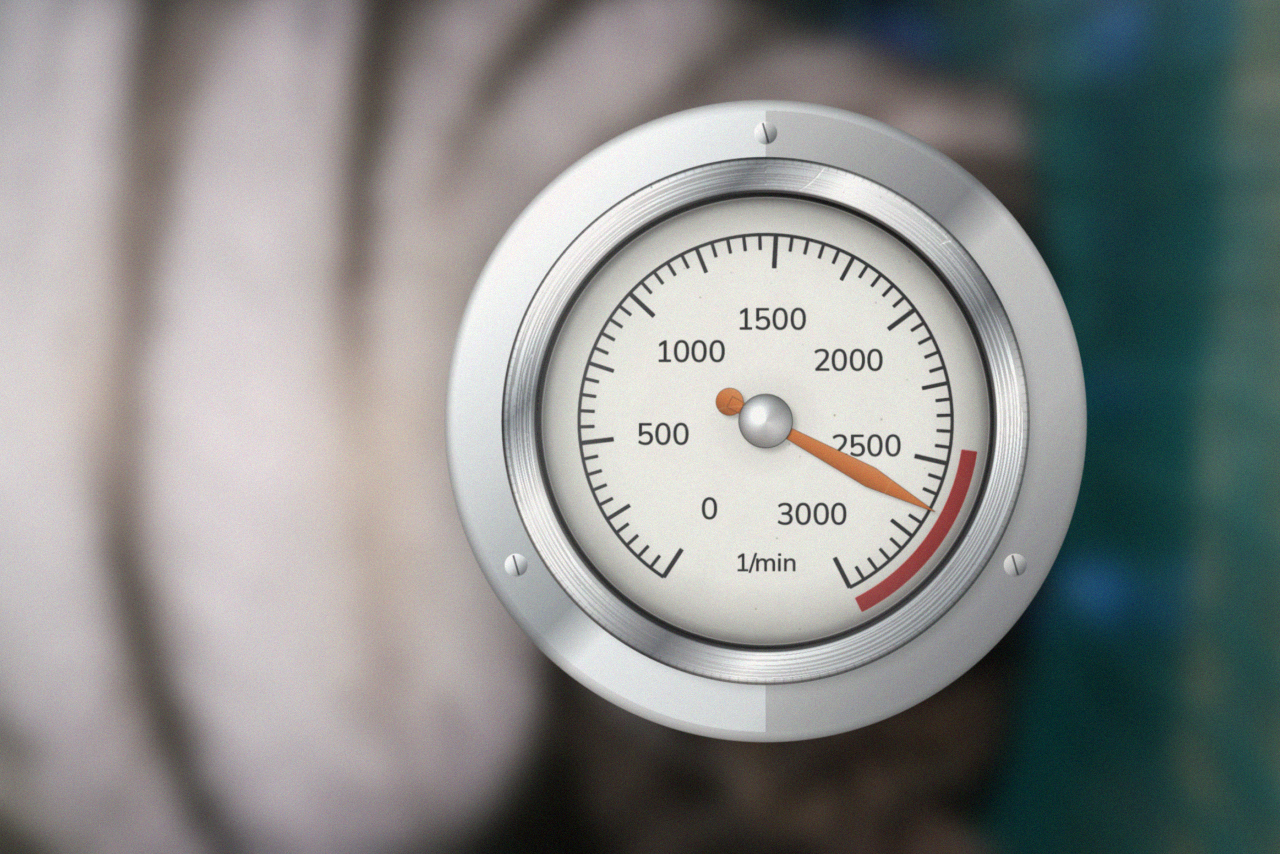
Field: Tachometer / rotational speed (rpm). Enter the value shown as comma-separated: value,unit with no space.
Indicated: 2650,rpm
